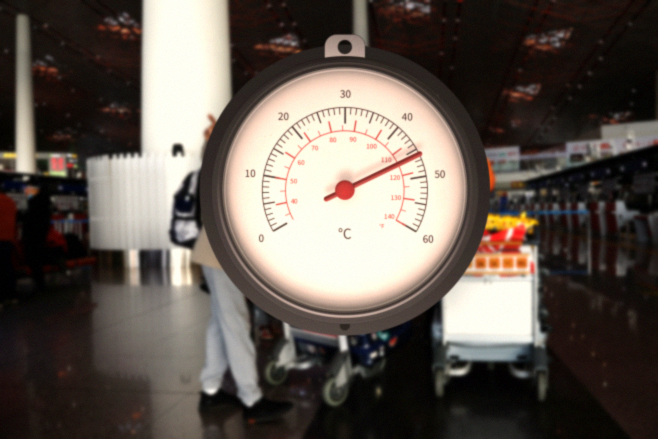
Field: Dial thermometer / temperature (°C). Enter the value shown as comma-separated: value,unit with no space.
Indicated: 46,°C
